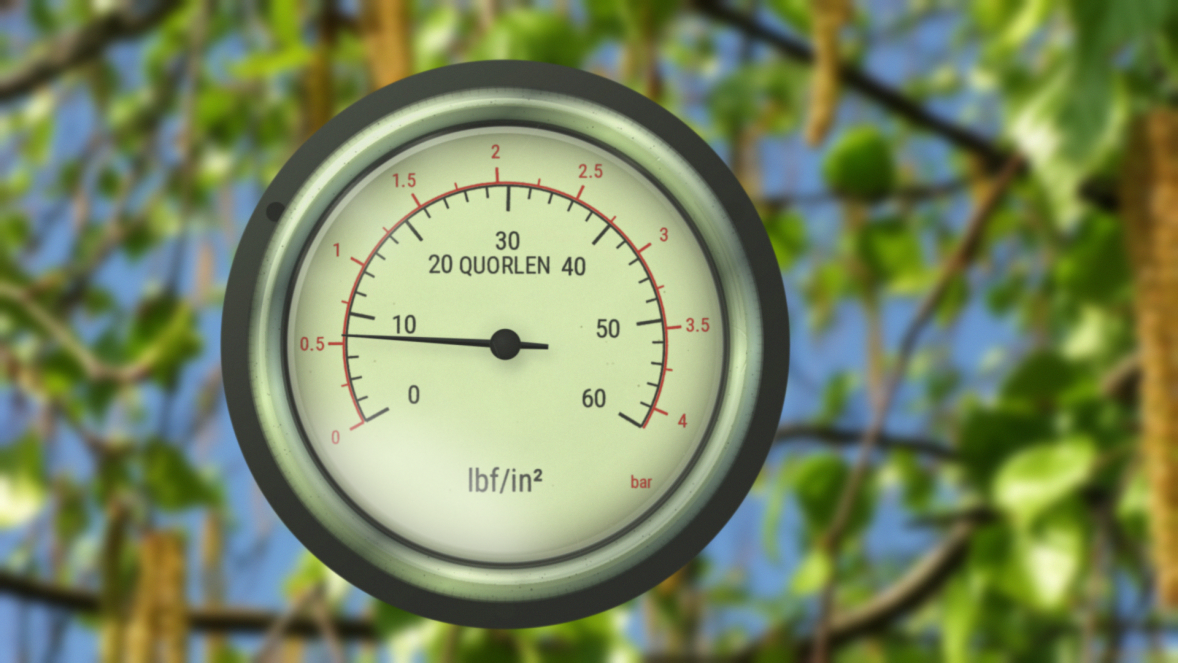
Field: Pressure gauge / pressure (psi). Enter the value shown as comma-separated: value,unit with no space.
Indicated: 8,psi
